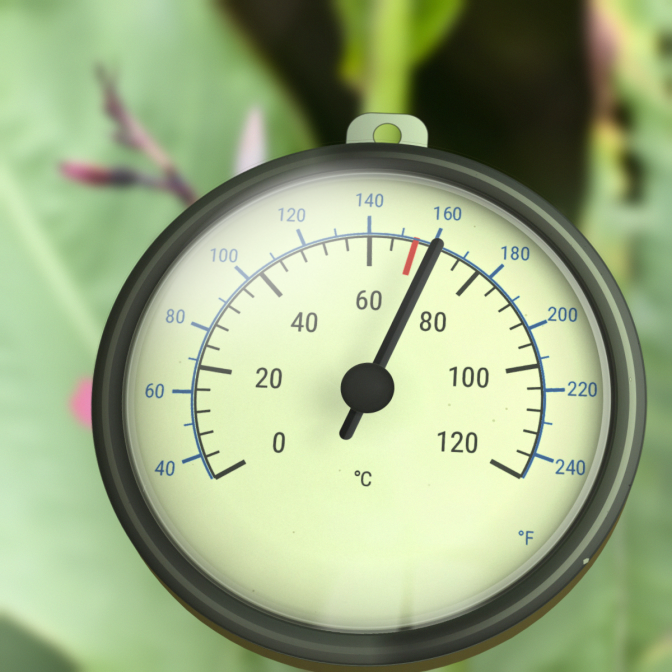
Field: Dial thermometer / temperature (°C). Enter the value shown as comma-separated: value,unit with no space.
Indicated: 72,°C
